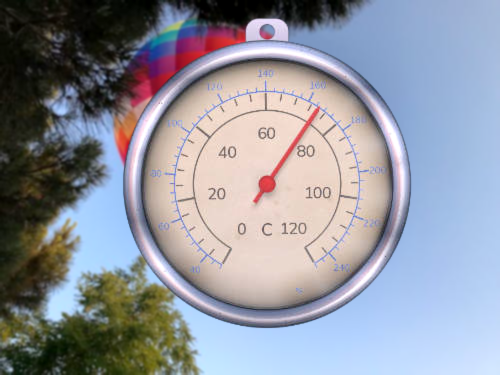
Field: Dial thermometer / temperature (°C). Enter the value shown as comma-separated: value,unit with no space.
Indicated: 74,°C
